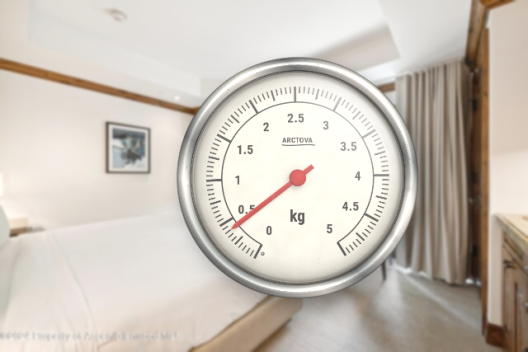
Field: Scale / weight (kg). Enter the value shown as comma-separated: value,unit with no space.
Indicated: 0.4,kg
